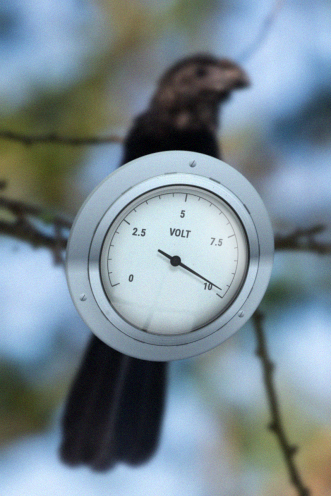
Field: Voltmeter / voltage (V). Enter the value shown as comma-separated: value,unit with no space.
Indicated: 9.75,V
